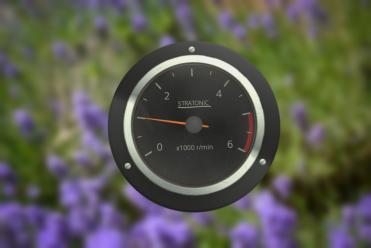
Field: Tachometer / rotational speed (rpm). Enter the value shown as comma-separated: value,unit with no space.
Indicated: 1000,rpm
